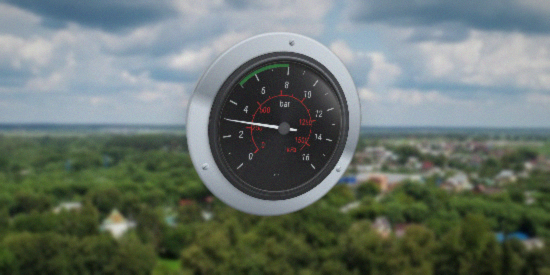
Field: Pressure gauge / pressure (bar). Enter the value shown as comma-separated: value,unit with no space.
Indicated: 3,bar
